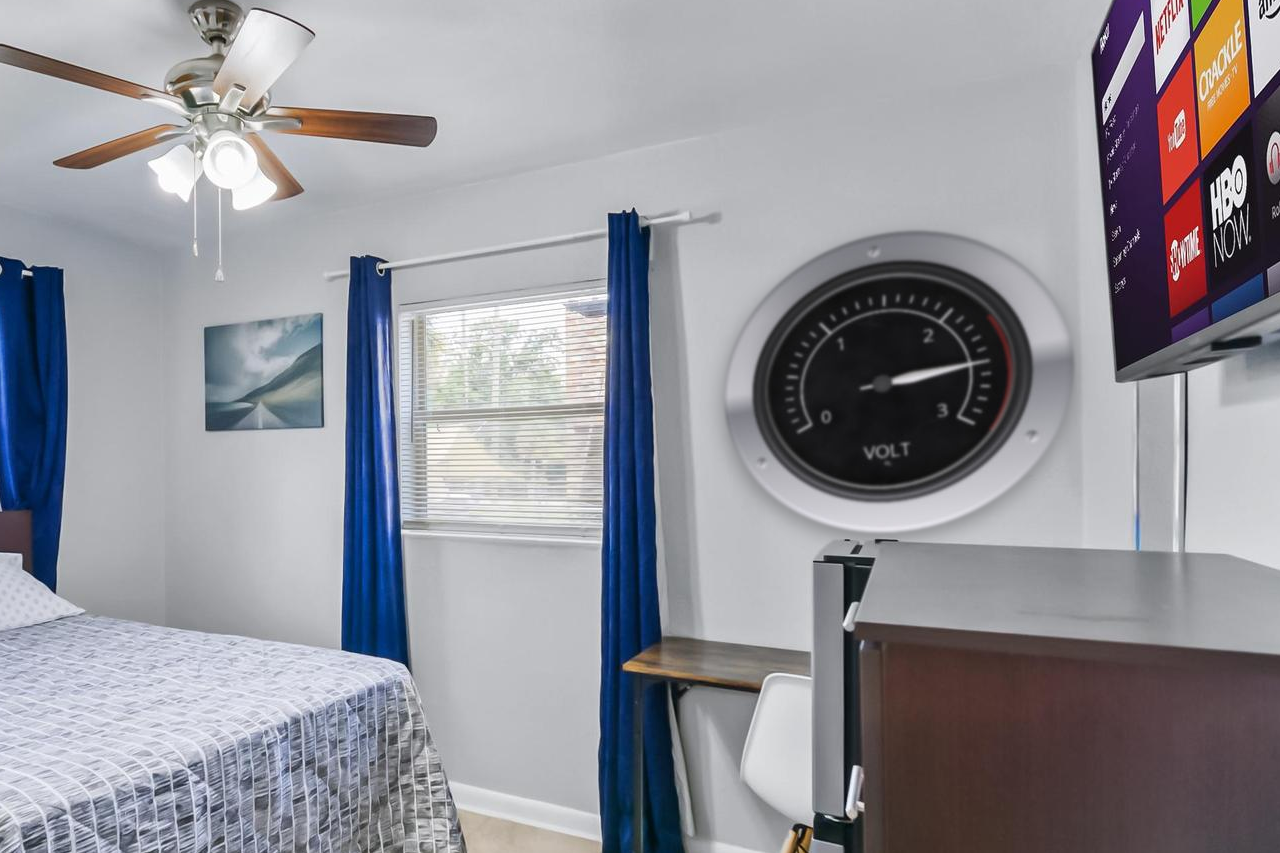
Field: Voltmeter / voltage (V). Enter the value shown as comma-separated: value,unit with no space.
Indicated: 2.5,V
